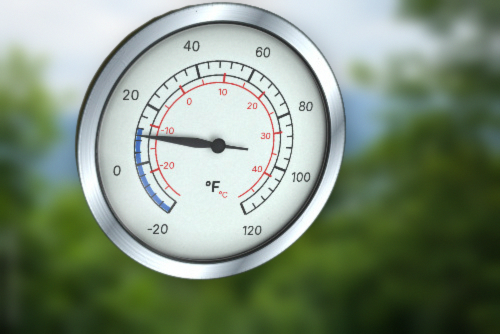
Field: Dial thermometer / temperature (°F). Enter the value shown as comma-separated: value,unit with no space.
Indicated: 10,°F
